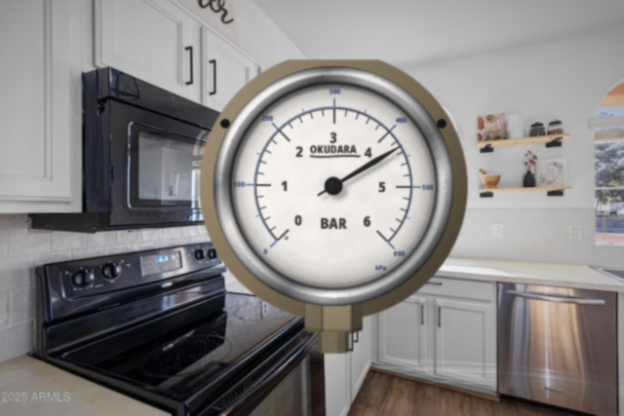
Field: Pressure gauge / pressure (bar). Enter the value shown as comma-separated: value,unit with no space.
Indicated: 4.3,bar
